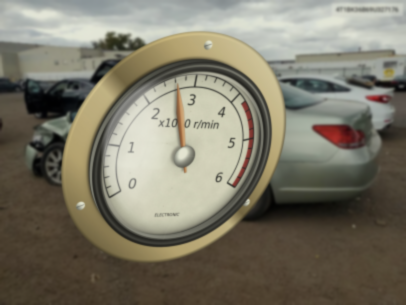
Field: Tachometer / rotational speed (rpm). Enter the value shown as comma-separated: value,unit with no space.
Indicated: 2600,rpm
